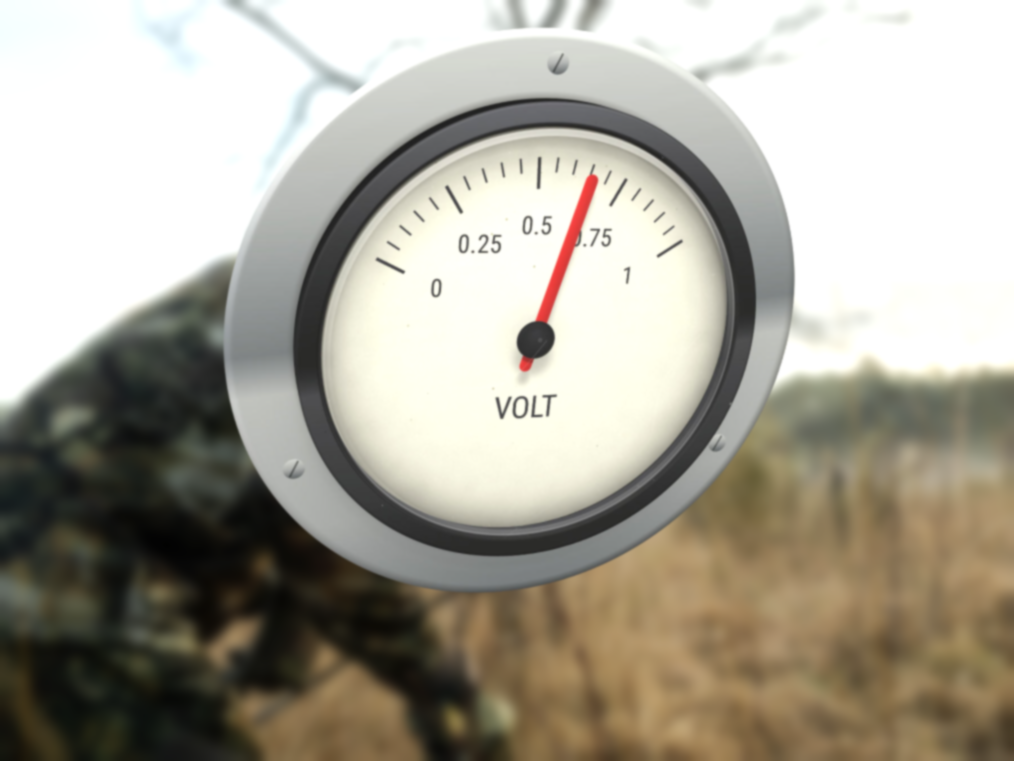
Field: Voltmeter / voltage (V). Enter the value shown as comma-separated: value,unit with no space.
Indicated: 0.65,V
